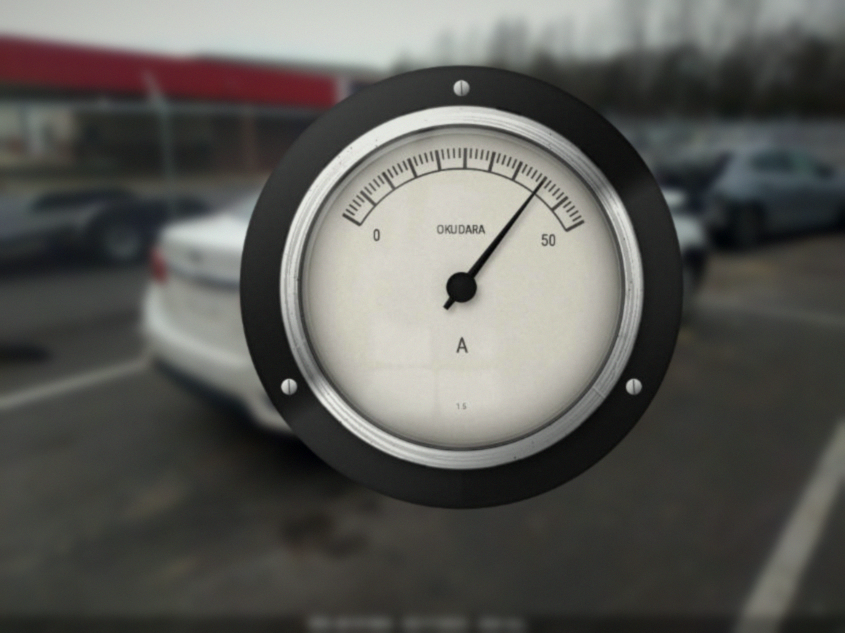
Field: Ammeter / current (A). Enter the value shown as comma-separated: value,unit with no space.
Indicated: 40,A
